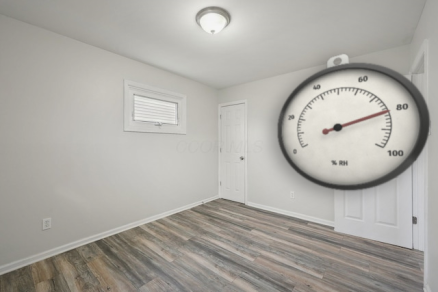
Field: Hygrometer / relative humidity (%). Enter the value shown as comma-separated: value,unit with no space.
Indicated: 80,%
